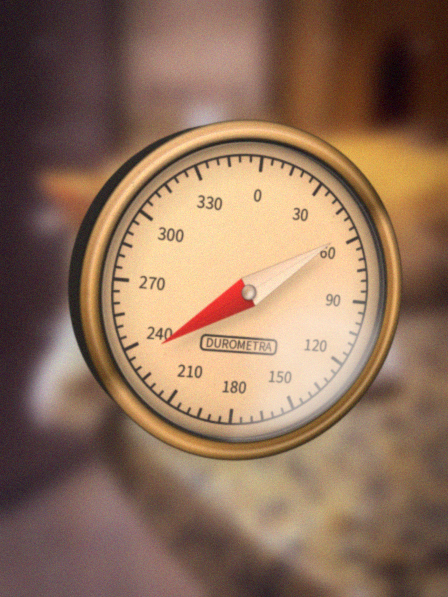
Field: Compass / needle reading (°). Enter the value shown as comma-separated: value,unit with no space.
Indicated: 235,°
